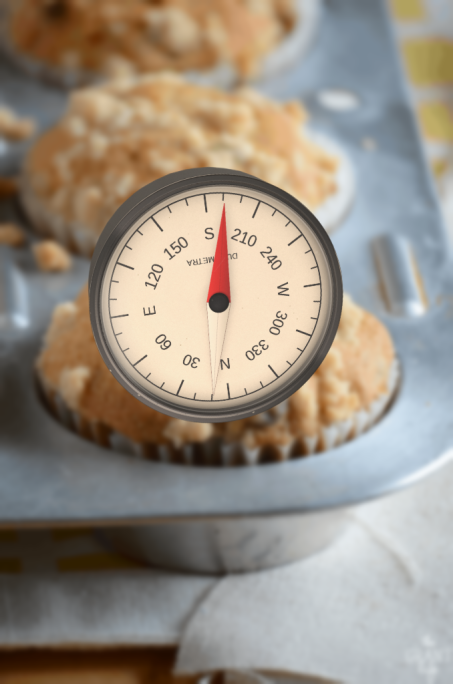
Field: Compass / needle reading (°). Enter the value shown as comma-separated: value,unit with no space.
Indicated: 190,°
